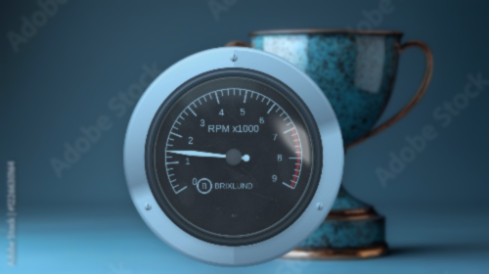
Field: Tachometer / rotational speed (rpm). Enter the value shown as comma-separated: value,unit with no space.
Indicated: 1400,rpm
